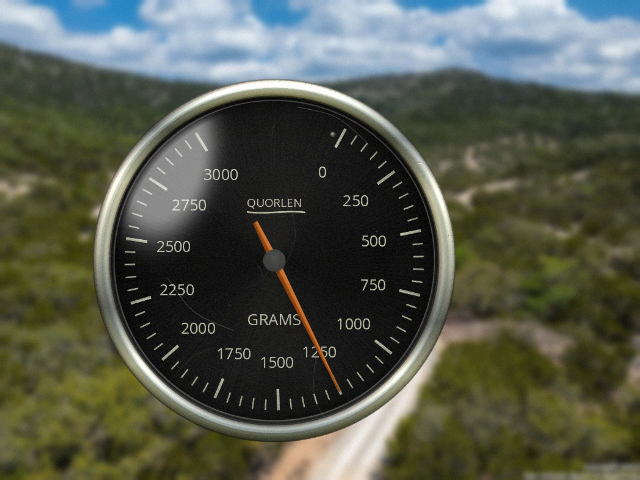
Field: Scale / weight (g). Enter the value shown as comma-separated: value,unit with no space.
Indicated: 1250,g
